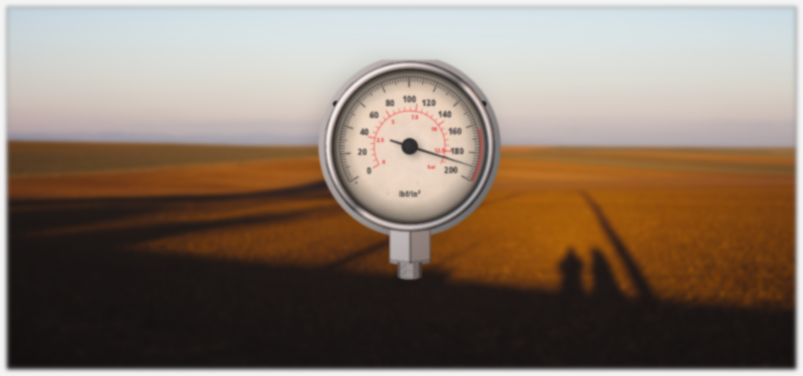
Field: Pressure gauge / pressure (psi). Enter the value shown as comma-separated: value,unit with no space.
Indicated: 190,psi
